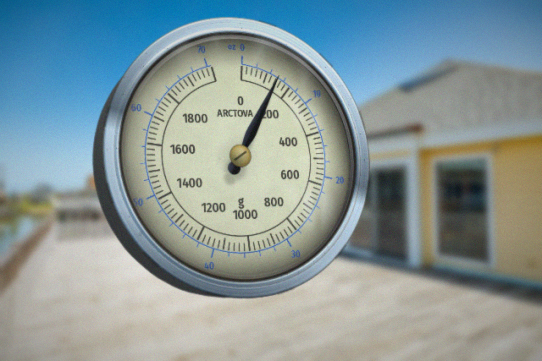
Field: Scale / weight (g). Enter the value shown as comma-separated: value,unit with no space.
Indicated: 140,g
